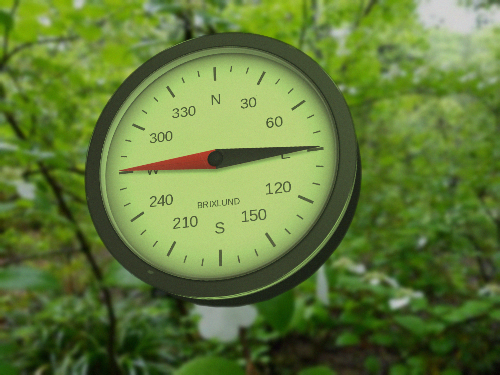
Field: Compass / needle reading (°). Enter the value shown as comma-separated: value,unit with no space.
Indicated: 270,°
